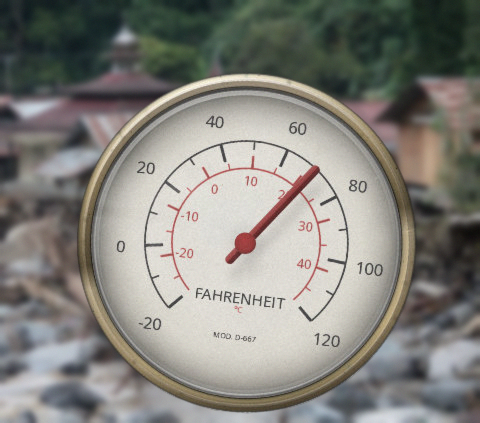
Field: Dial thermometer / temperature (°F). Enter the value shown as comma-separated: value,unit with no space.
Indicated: 70,°F
